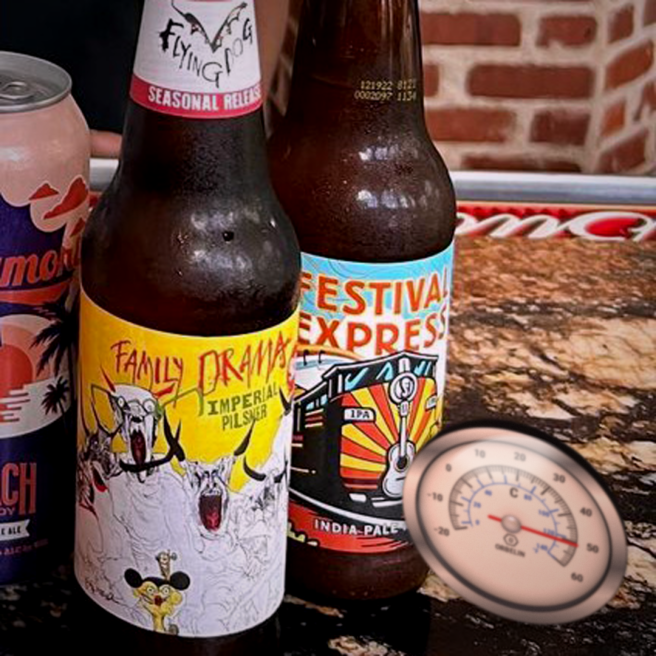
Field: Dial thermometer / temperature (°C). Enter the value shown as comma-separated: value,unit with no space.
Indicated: 50,°C
